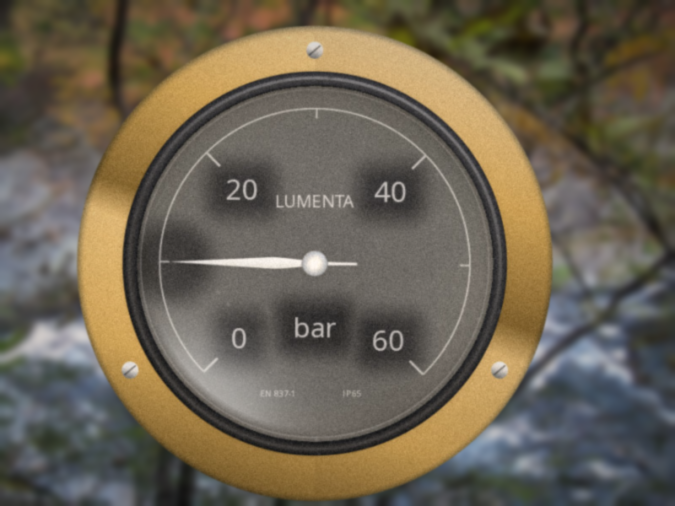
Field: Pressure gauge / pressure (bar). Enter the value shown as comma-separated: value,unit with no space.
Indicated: 10,bar
